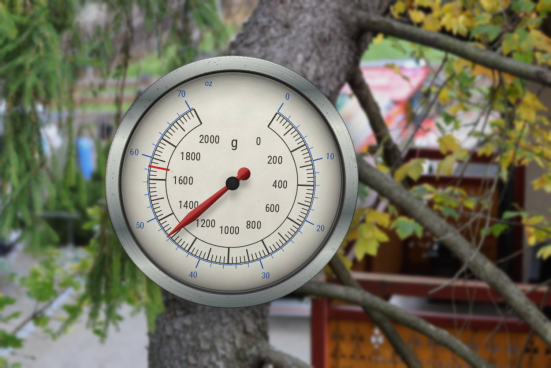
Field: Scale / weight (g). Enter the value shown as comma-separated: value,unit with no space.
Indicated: 1320,g
